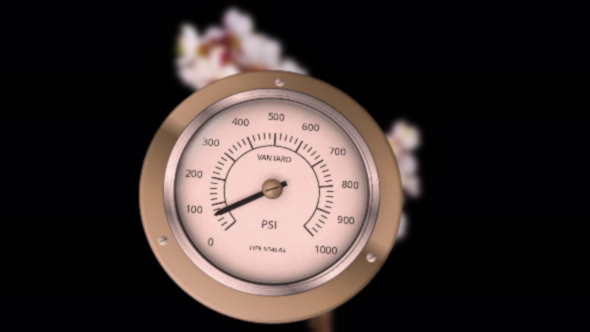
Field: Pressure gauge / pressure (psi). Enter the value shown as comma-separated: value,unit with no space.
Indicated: 60,psi
